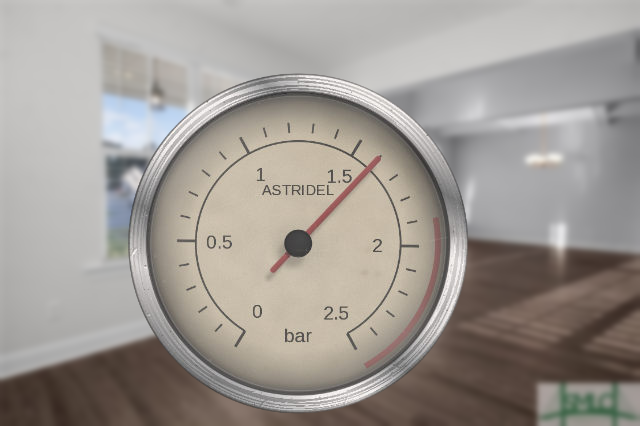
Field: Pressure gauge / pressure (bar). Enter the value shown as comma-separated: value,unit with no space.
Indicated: 1.6,bar
